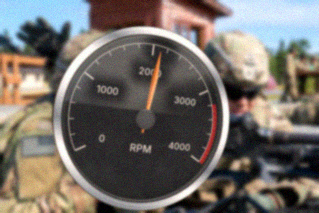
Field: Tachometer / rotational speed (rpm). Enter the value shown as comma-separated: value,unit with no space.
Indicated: 2100,rpm
